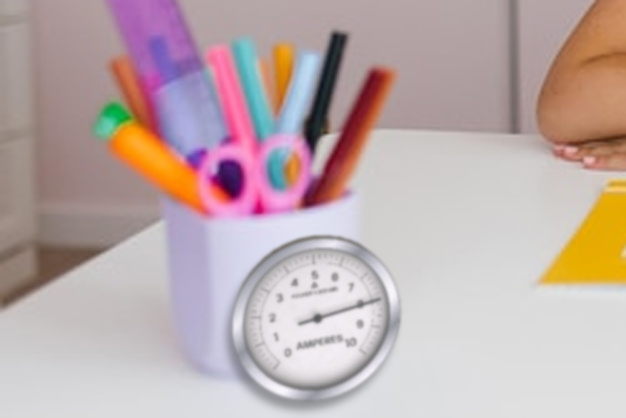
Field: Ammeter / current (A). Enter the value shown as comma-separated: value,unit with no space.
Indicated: 8,A
